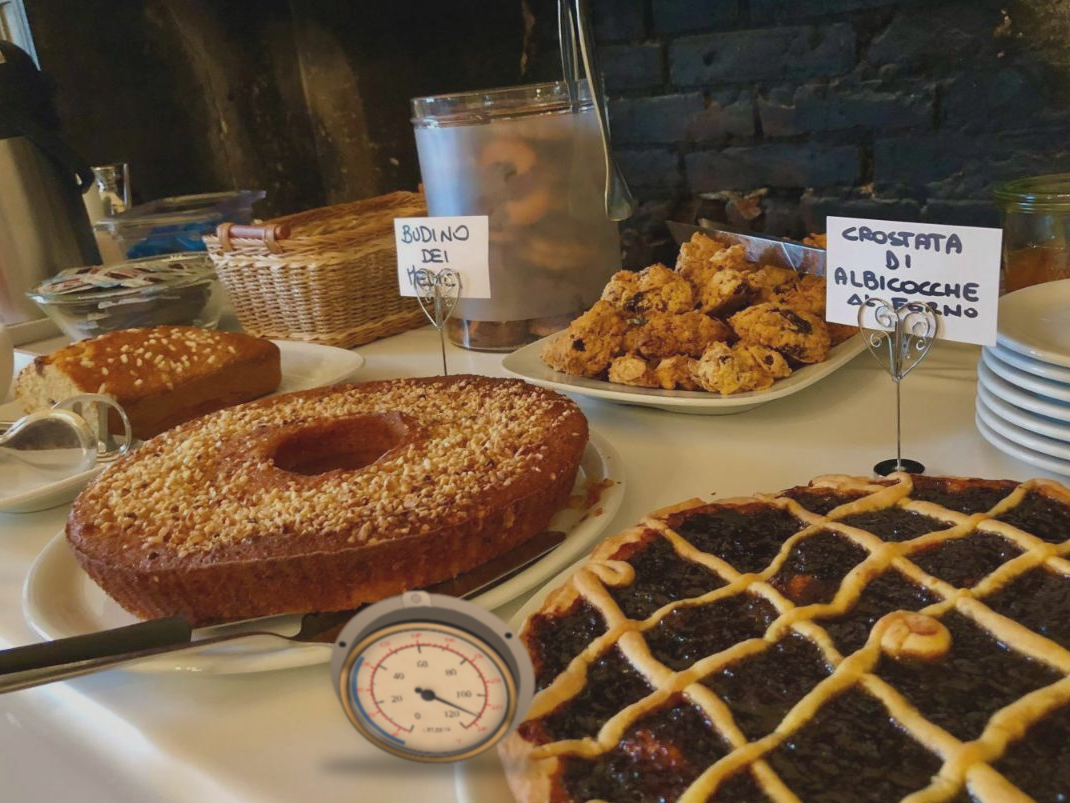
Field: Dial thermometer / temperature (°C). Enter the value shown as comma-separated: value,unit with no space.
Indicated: 110,°C
